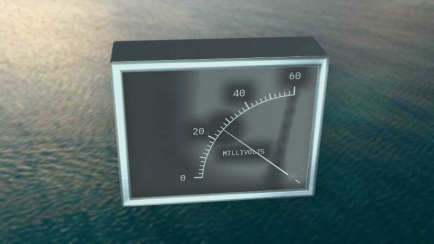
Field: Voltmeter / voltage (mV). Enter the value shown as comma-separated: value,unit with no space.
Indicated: 26,mV
